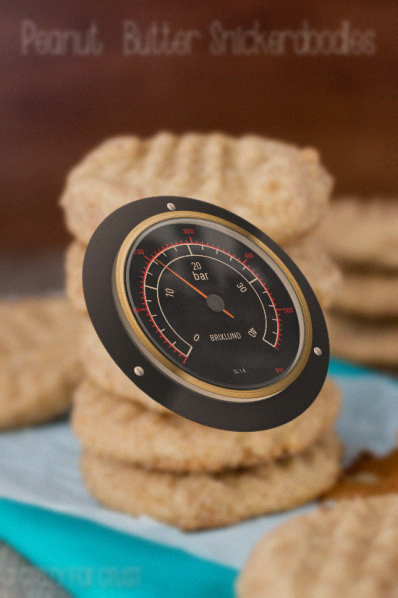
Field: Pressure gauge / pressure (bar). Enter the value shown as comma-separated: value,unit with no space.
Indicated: 14,bar
